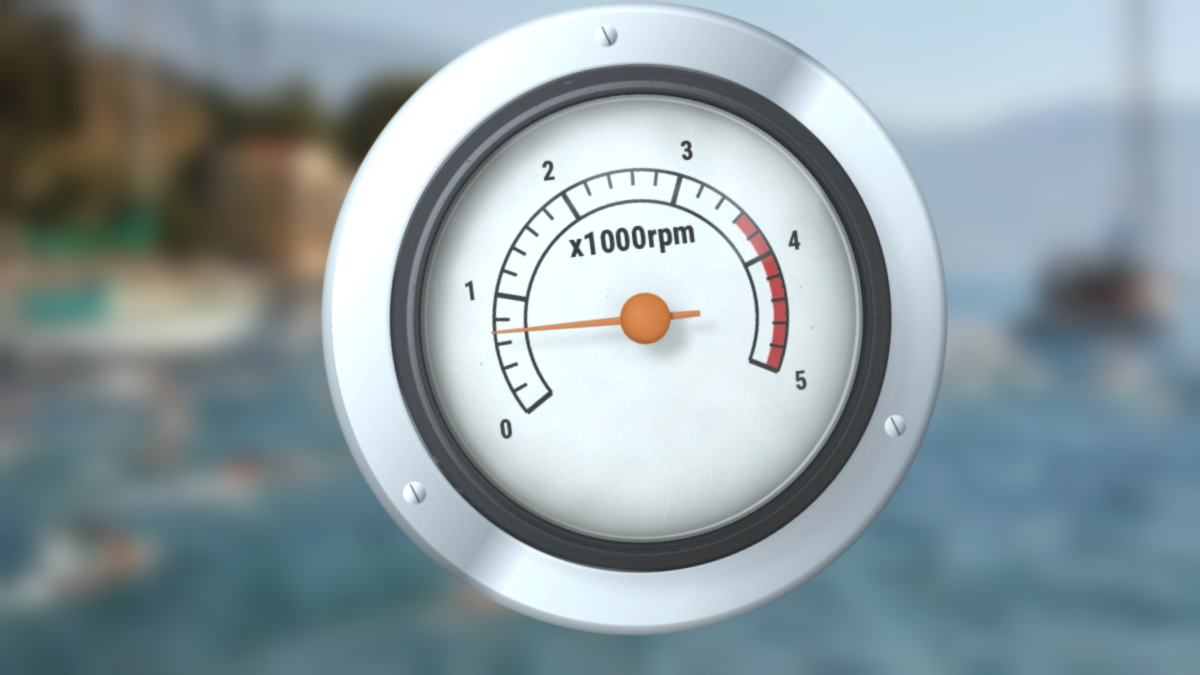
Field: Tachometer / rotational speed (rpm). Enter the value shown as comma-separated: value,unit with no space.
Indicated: 700,rpm
